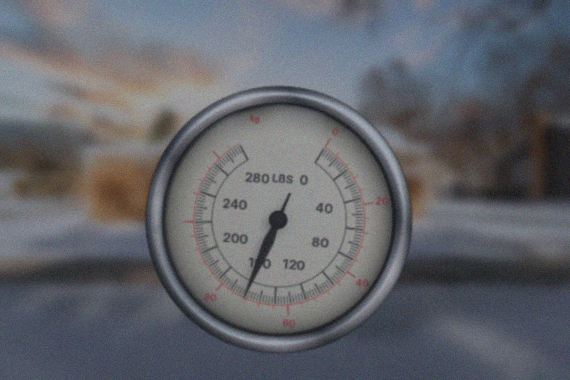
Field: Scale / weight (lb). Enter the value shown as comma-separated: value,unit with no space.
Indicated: 160,lb
